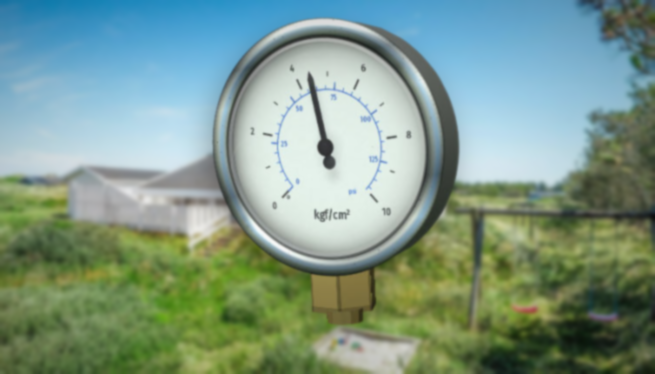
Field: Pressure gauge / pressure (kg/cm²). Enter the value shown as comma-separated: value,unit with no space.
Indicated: 4.5,kg/cm²
